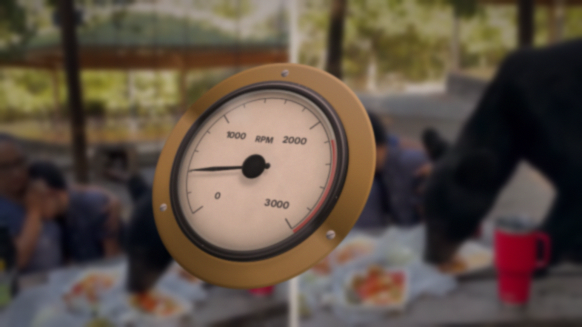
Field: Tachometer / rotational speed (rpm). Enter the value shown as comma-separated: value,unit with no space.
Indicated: 400,rpm
